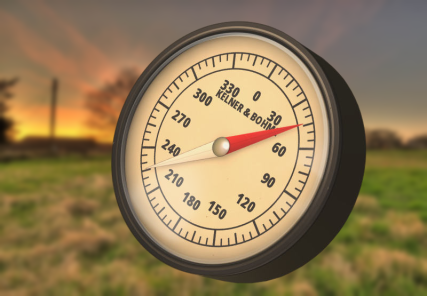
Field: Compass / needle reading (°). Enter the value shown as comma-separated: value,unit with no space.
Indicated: 45,°
